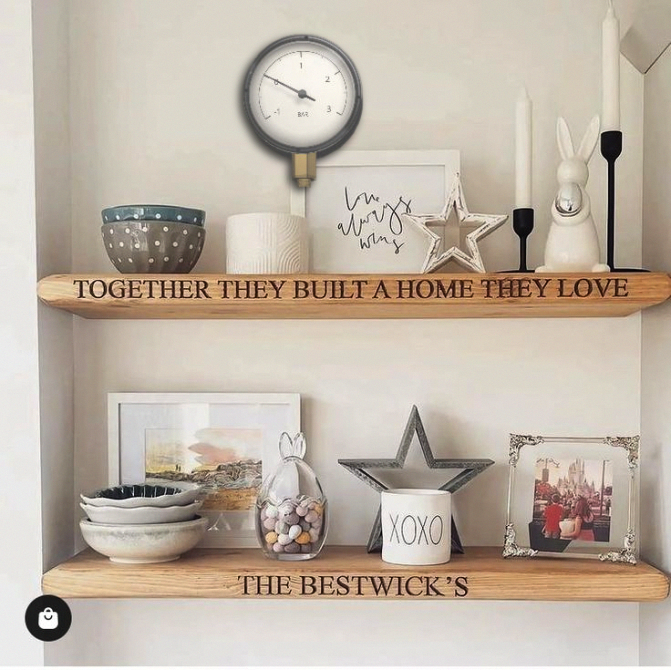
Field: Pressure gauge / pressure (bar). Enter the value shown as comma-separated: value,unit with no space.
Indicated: 0,bar
